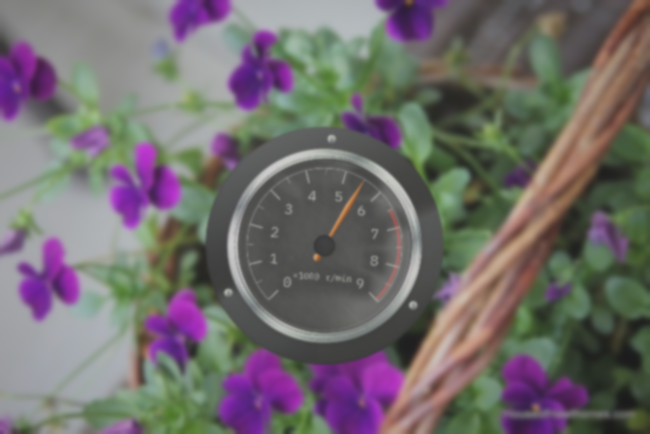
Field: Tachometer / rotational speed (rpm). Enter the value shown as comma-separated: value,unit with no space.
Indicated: 5500,rpm
